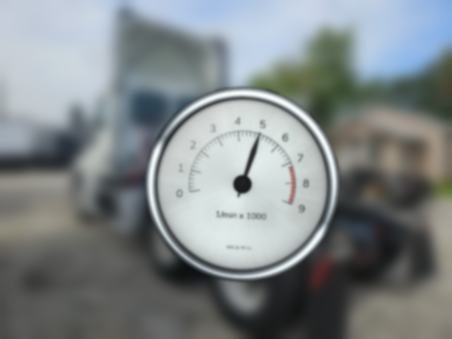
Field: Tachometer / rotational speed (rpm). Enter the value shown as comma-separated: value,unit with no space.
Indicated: 5000,rpm
